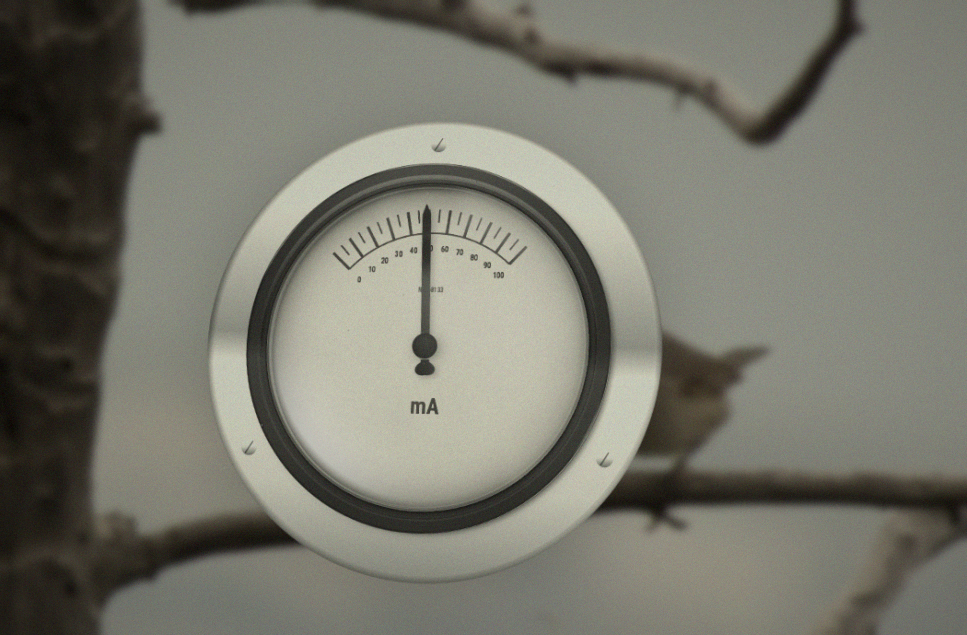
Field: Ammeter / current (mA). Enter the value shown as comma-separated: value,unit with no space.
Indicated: 50,mA
